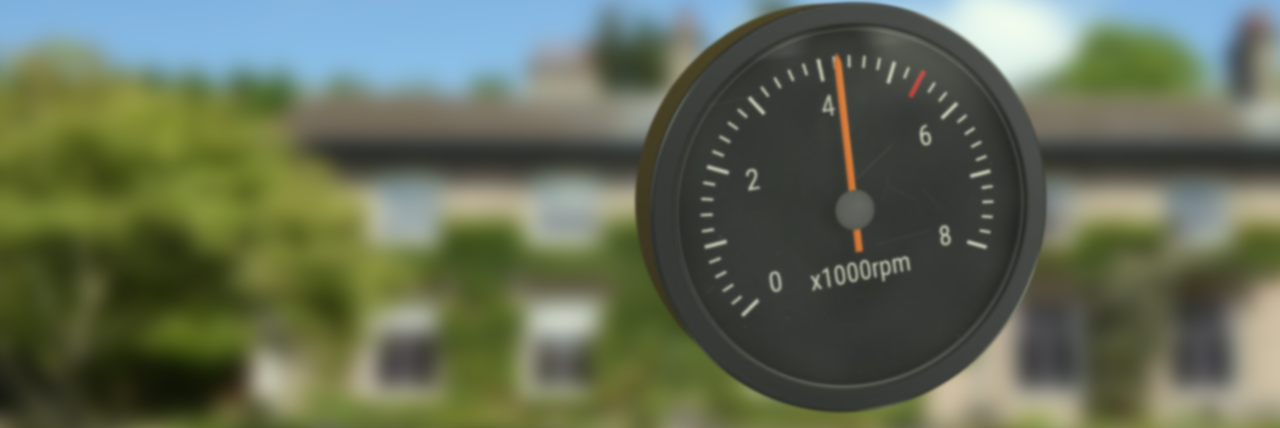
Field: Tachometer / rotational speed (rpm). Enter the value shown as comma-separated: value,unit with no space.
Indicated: 4200,rpm
